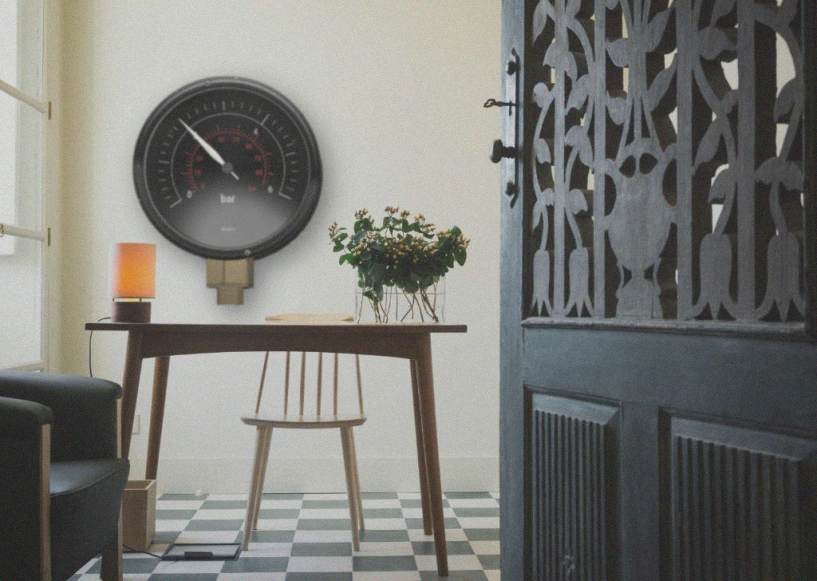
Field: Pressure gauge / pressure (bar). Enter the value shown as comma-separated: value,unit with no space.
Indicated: 2,bar
